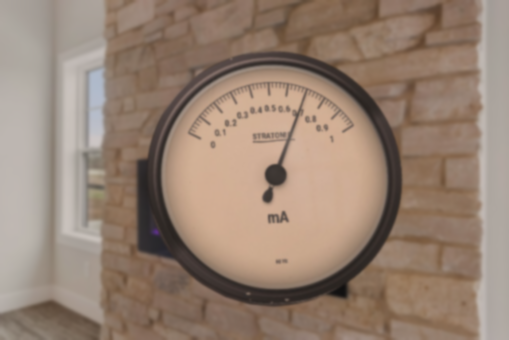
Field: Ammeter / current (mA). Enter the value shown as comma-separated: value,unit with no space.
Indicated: 0.7,mA
